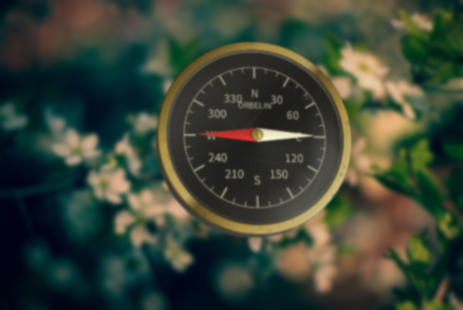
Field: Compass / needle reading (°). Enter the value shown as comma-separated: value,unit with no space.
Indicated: 270,°
